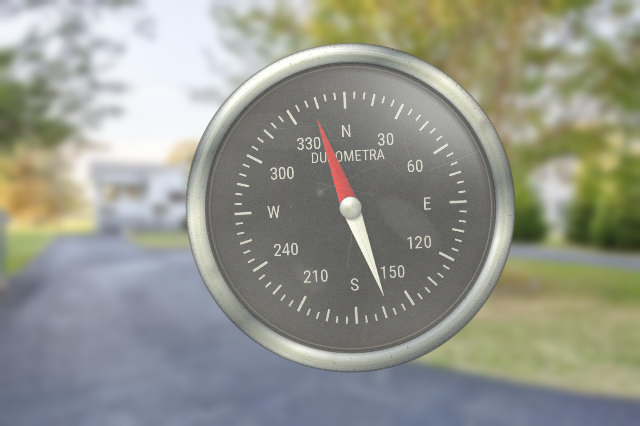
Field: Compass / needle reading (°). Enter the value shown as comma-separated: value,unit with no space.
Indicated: 342.5,°
